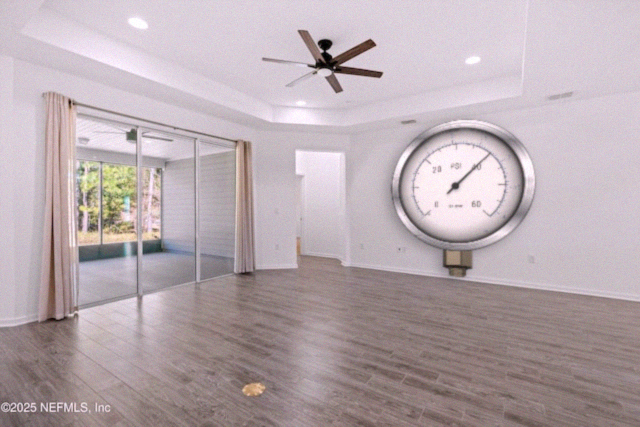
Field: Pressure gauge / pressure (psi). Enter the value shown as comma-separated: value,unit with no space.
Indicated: 40,psi
